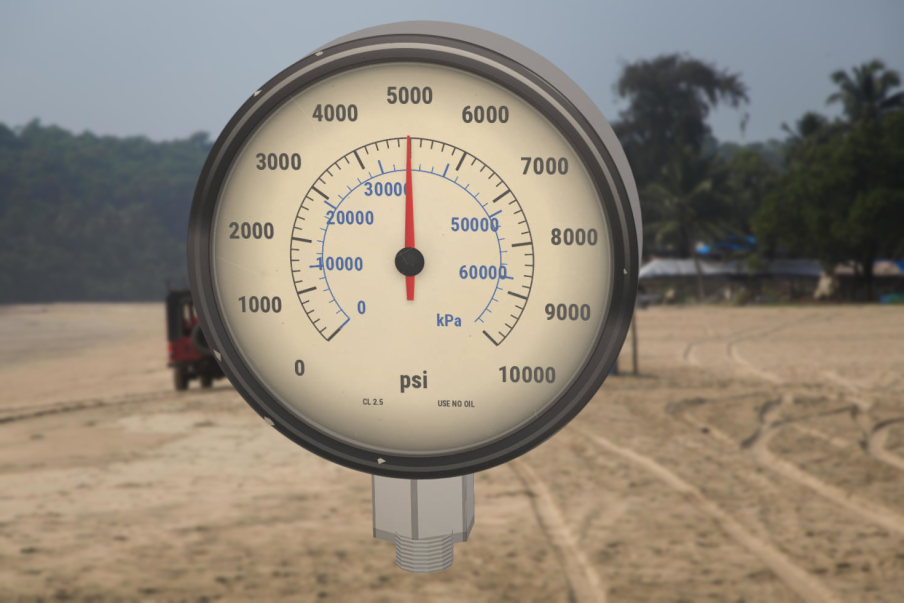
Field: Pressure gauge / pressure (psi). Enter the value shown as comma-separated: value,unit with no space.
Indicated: 5000,psi
